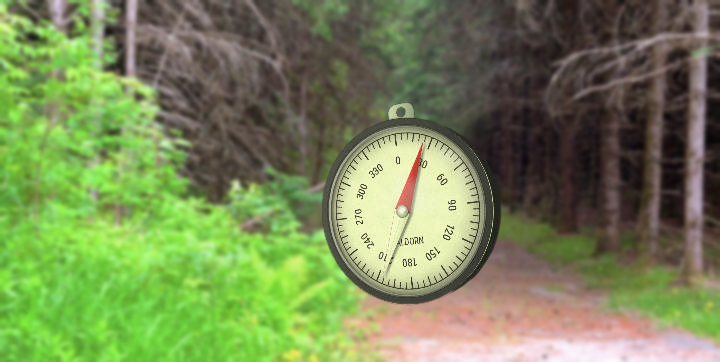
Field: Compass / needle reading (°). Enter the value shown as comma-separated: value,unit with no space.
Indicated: 25,°
